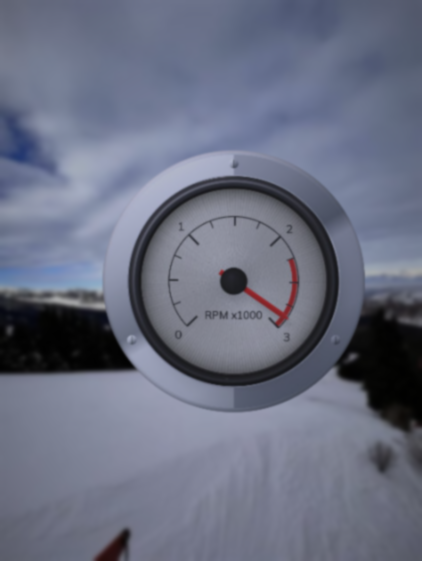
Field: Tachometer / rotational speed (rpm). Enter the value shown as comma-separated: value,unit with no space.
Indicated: 2875,rpm
